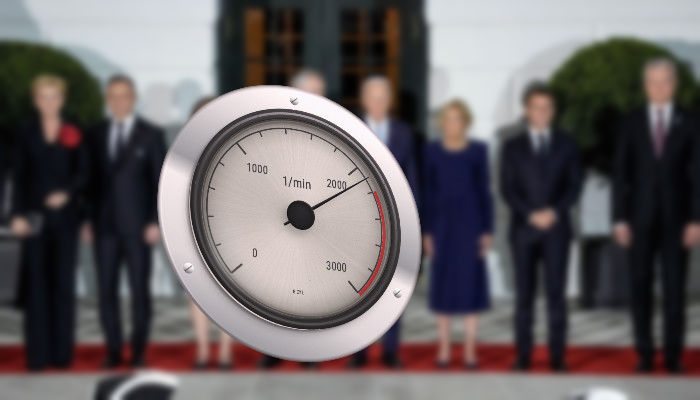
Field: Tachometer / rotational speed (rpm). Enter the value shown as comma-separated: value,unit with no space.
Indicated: 2100,rpm
